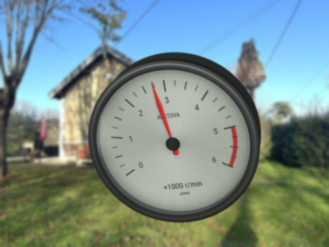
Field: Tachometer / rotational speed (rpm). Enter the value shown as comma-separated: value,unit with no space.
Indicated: 2750,rpm
